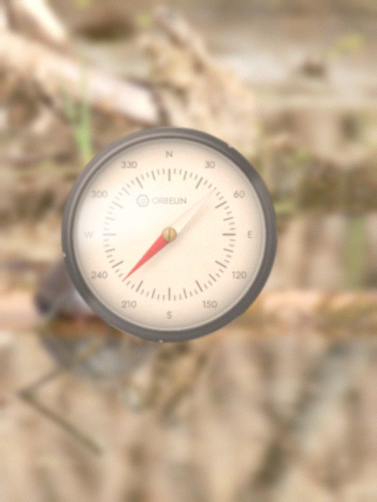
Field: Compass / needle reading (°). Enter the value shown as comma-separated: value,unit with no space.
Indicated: 225,°
